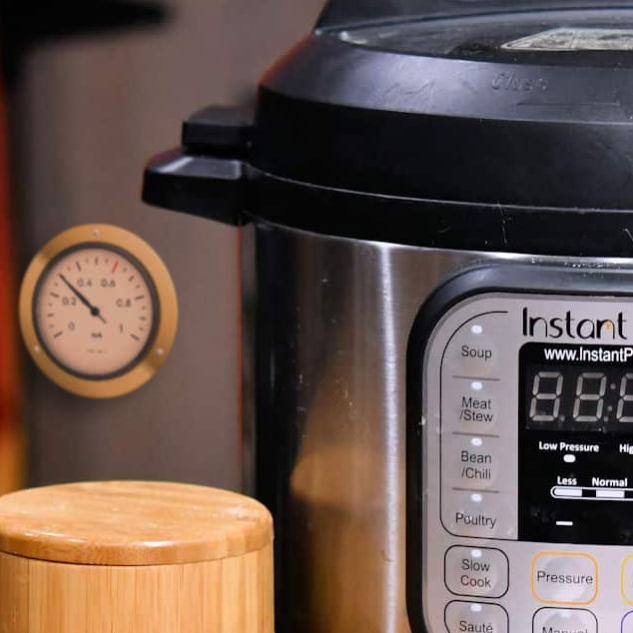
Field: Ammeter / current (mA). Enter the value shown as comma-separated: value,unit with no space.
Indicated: 0.3,mA
